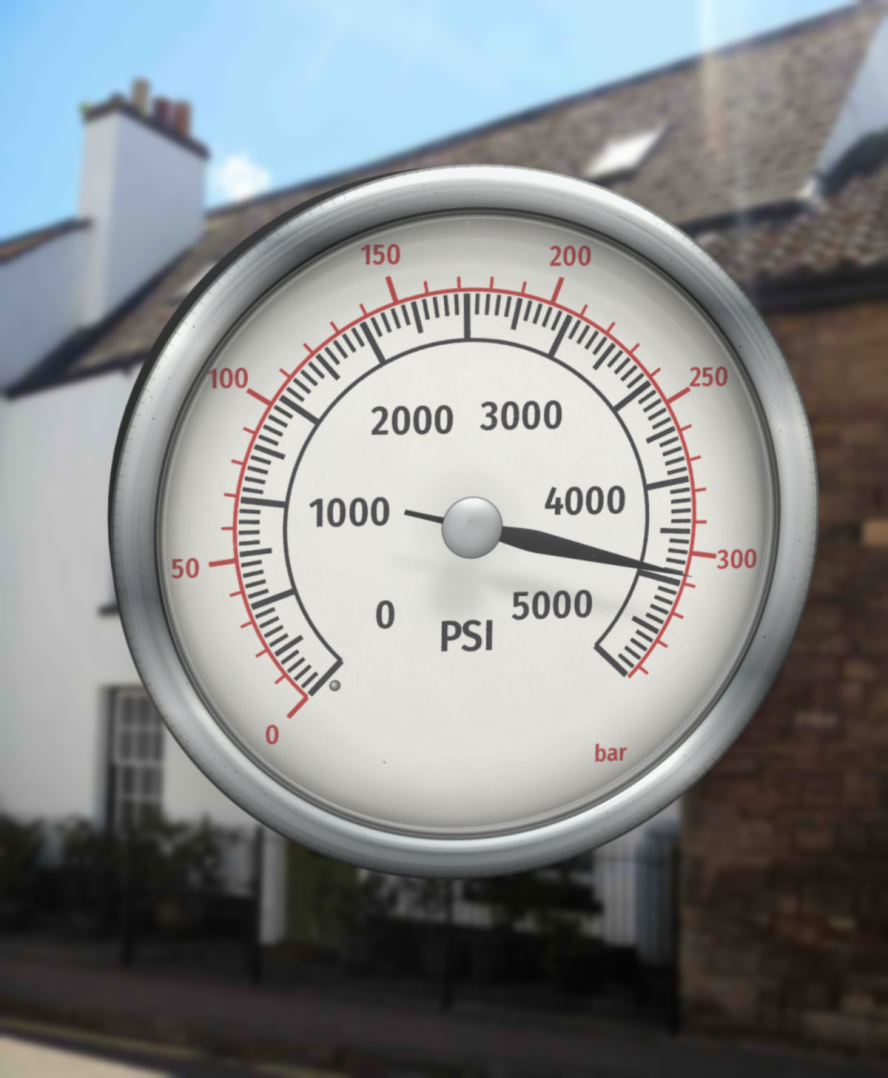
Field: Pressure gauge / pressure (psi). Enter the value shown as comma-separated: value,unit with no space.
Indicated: 4450,psi
